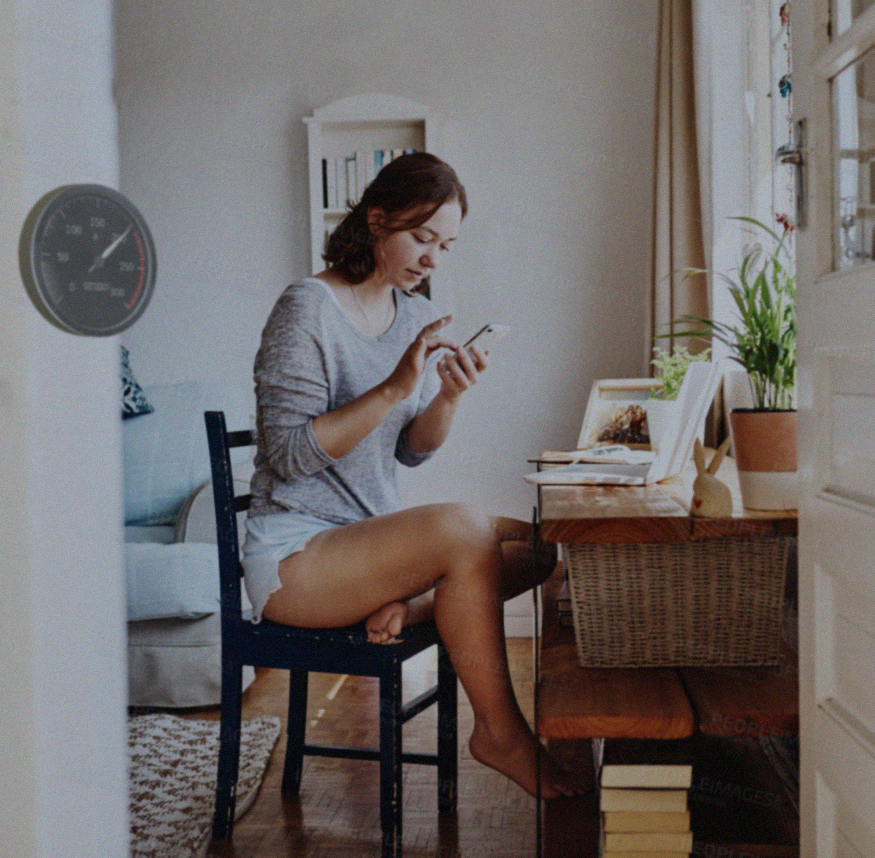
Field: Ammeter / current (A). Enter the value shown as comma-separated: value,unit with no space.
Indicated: 200,A
